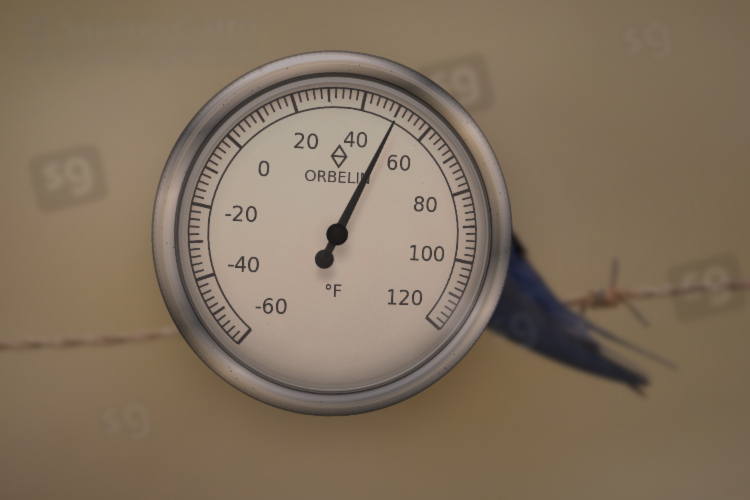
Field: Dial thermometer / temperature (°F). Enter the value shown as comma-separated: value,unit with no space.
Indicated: 50,°F
